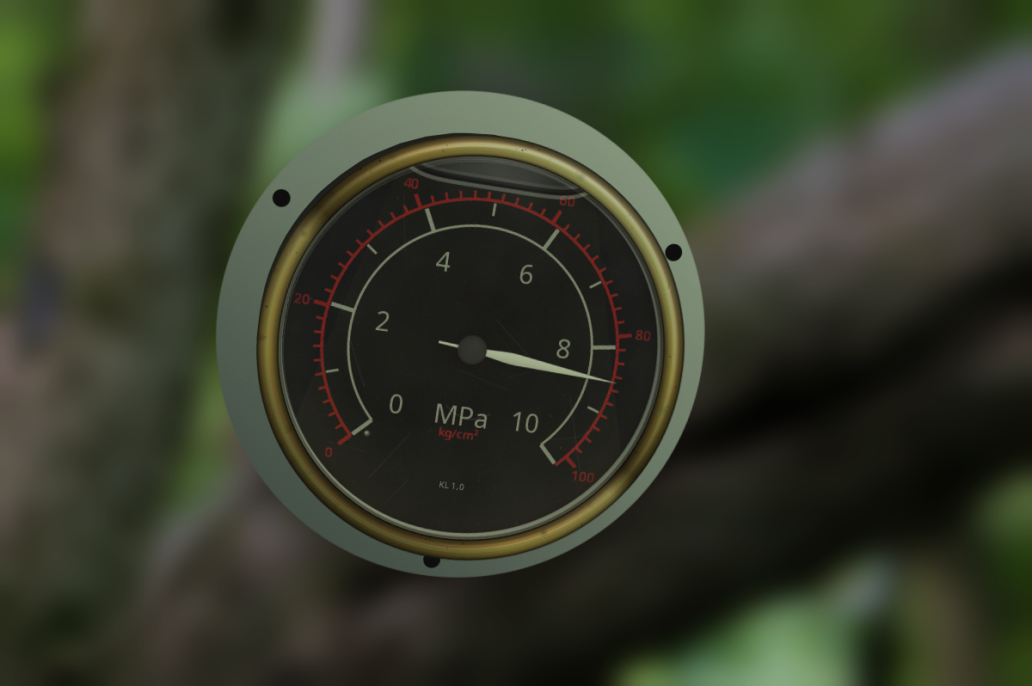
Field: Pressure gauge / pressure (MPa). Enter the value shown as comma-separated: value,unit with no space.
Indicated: 8.5,MPa
